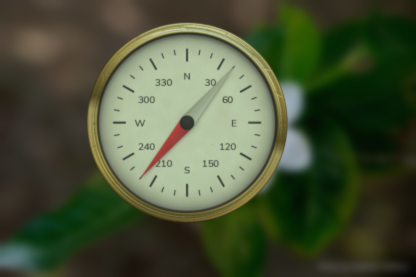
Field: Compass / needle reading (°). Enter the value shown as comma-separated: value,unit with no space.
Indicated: 220,°
